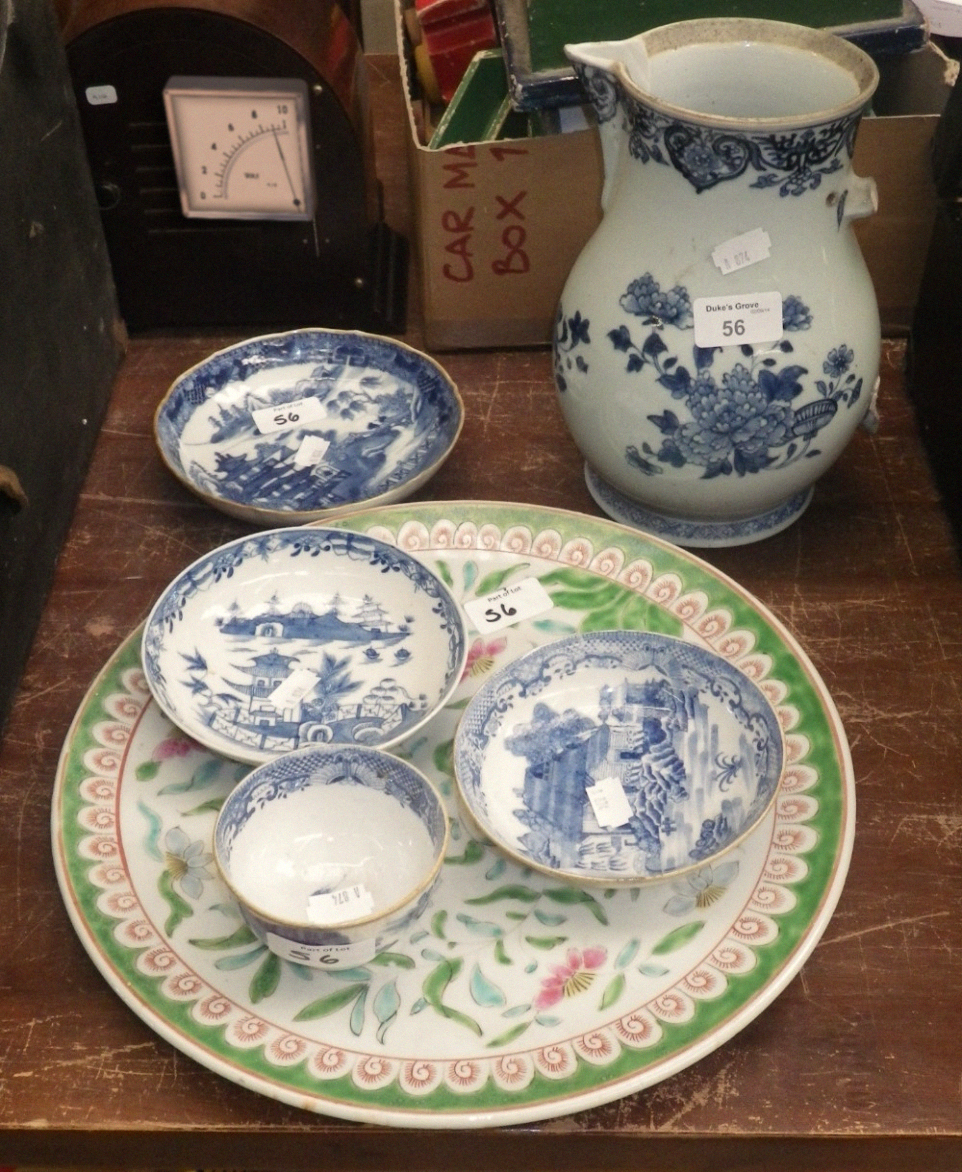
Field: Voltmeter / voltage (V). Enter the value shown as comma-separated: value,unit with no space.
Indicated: 9,V
